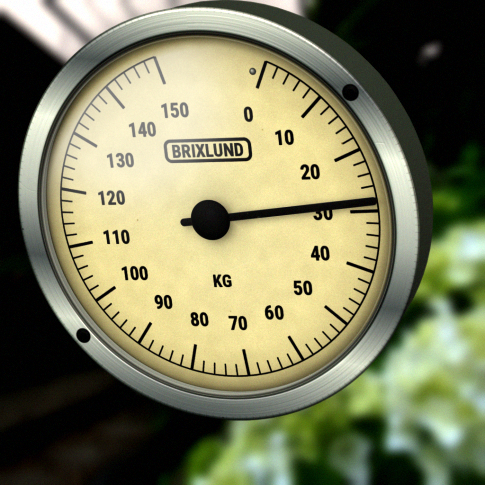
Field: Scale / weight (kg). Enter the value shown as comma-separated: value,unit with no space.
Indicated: 28,kg
